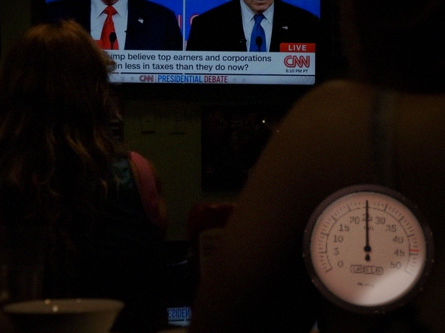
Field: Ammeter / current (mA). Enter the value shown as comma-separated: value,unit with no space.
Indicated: 25,mA
